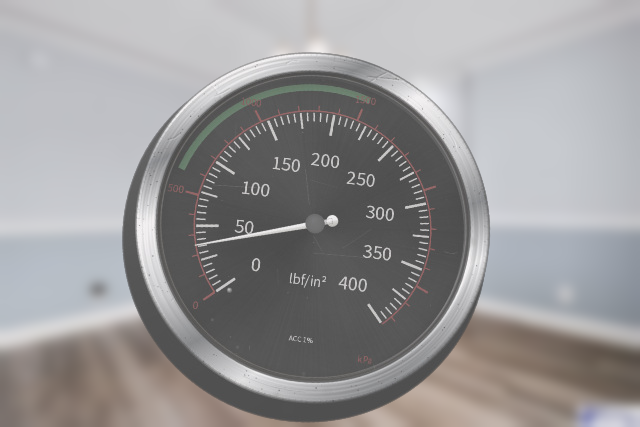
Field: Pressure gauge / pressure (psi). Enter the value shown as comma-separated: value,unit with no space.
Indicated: 35,psi
